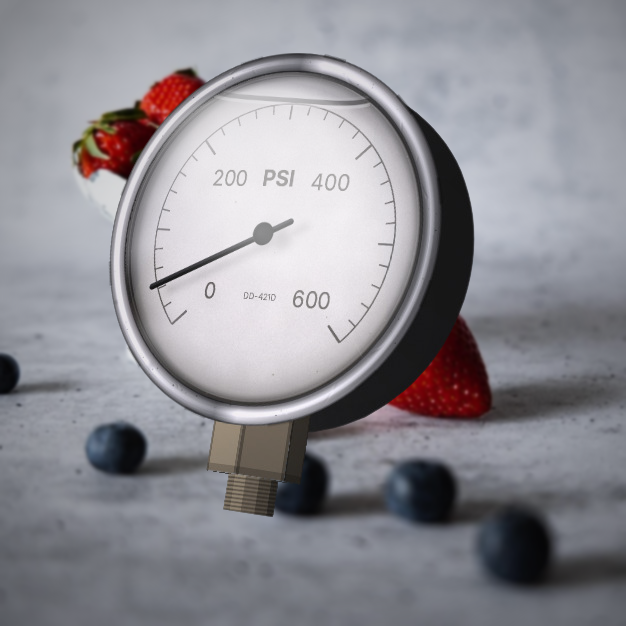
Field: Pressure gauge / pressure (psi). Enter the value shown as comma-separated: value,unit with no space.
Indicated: 40,psi
